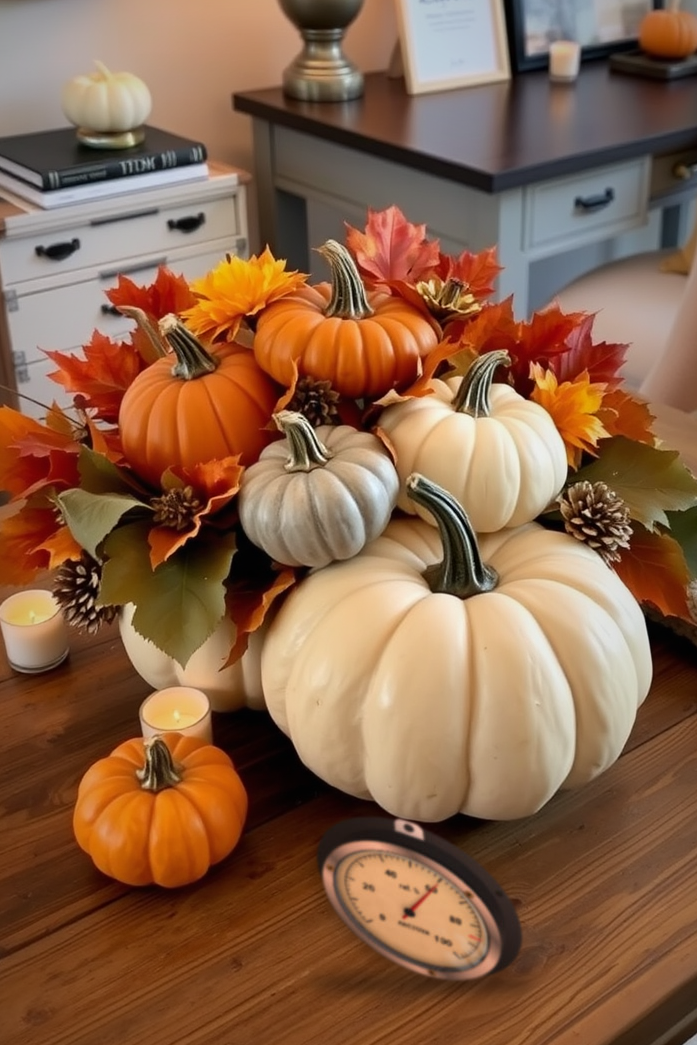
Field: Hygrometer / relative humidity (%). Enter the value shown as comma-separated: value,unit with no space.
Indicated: 60,%
